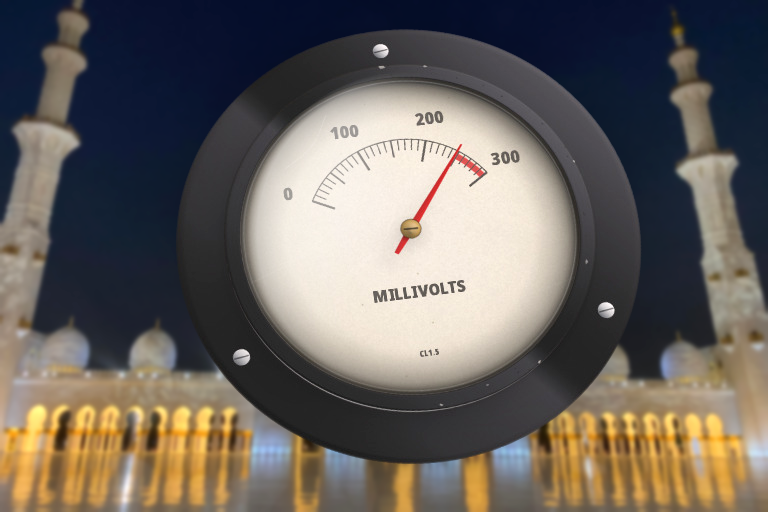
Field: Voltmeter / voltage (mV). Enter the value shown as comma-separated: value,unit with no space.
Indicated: 250,mV
